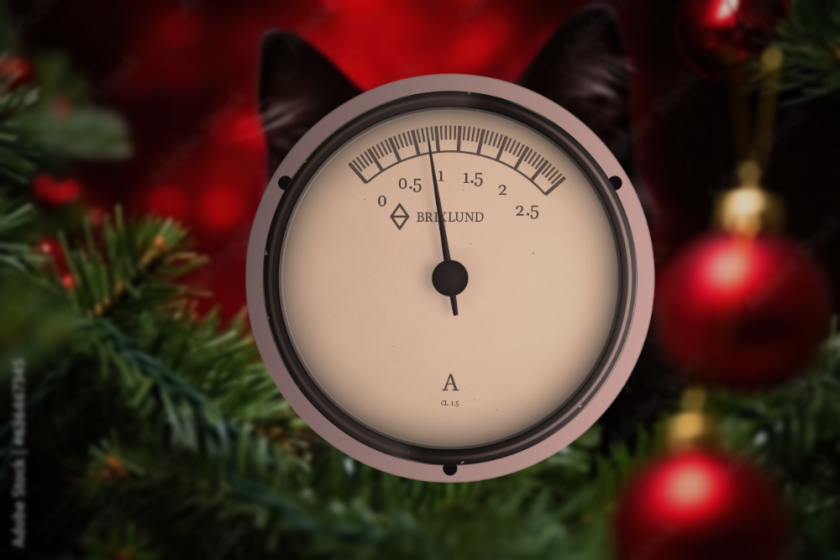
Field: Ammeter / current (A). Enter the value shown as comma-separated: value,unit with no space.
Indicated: 0.9,A
